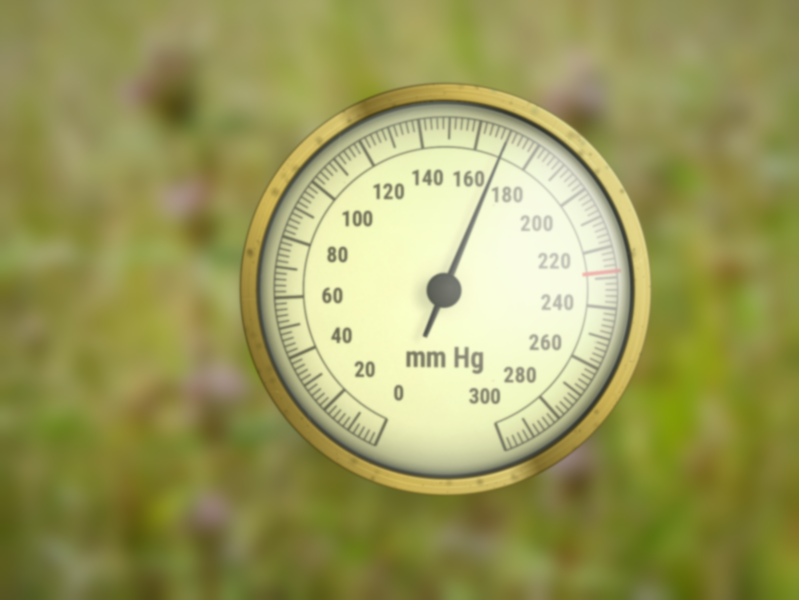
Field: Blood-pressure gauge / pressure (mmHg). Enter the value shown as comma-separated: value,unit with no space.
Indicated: 170,mmHg
